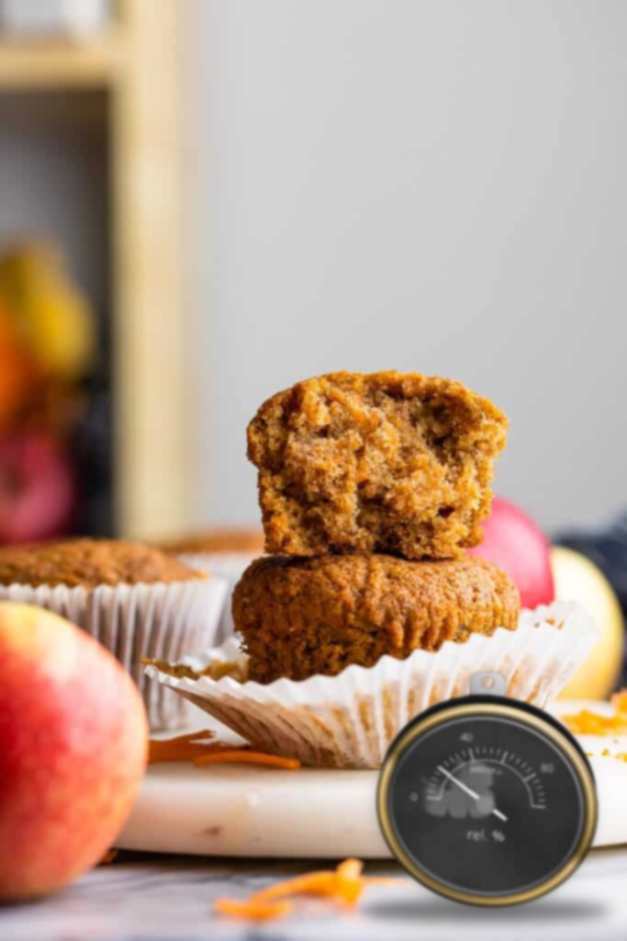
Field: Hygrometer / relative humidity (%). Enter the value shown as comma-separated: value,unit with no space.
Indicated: 20,%
